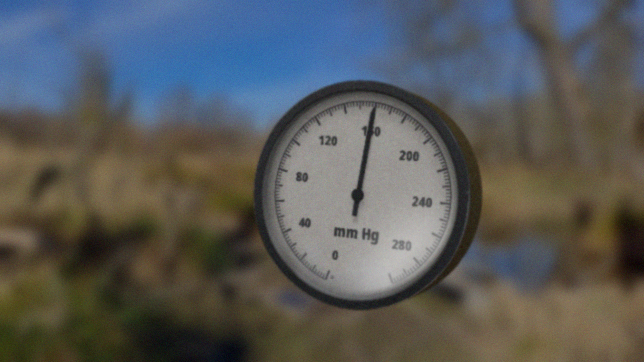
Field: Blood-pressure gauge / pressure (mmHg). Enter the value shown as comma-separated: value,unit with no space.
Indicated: 160,mmHg
